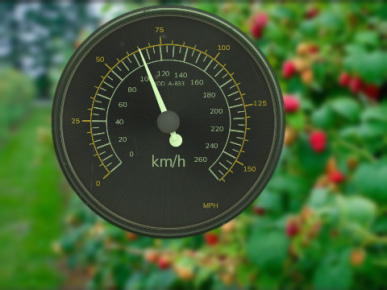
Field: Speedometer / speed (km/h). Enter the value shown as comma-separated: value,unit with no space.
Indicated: 105,km/h
